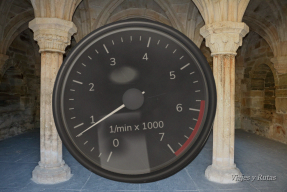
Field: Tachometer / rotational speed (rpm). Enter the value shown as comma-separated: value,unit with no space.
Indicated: 800,rpm
